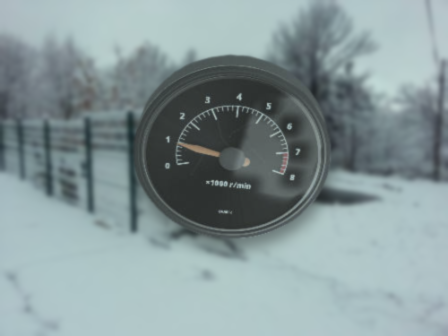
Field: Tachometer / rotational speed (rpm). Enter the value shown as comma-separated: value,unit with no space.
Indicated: 1000,rpm
